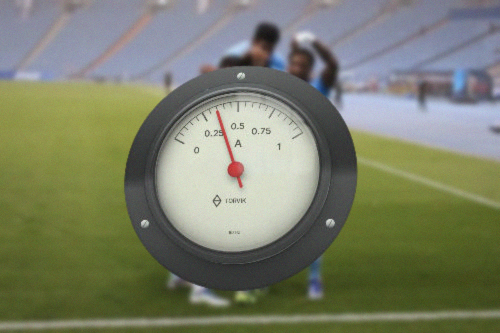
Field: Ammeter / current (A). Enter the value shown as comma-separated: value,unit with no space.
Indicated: 0.35,A
